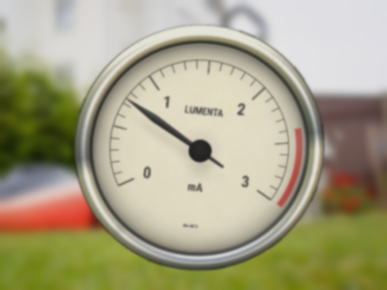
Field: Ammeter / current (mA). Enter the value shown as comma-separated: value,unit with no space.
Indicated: 0.75,mA
